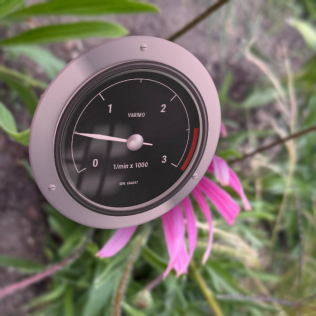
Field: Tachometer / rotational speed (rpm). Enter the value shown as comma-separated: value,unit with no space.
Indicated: 500,rpm
